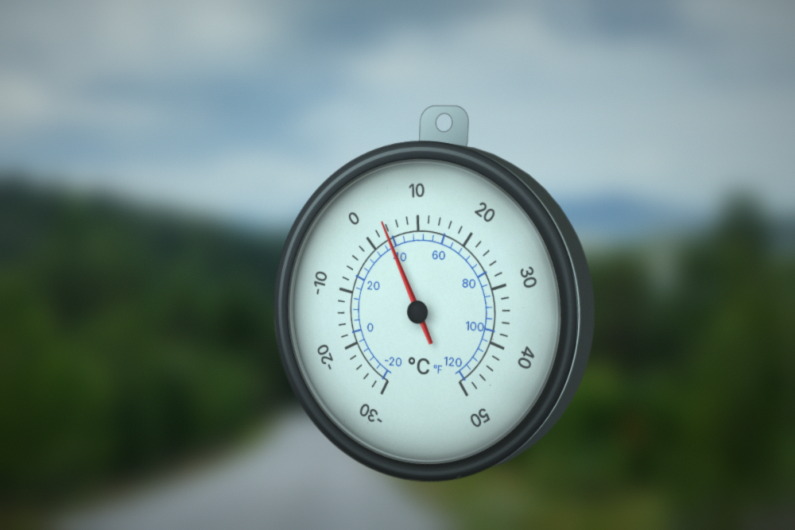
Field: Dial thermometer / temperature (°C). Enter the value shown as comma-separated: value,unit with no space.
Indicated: 4,°C
